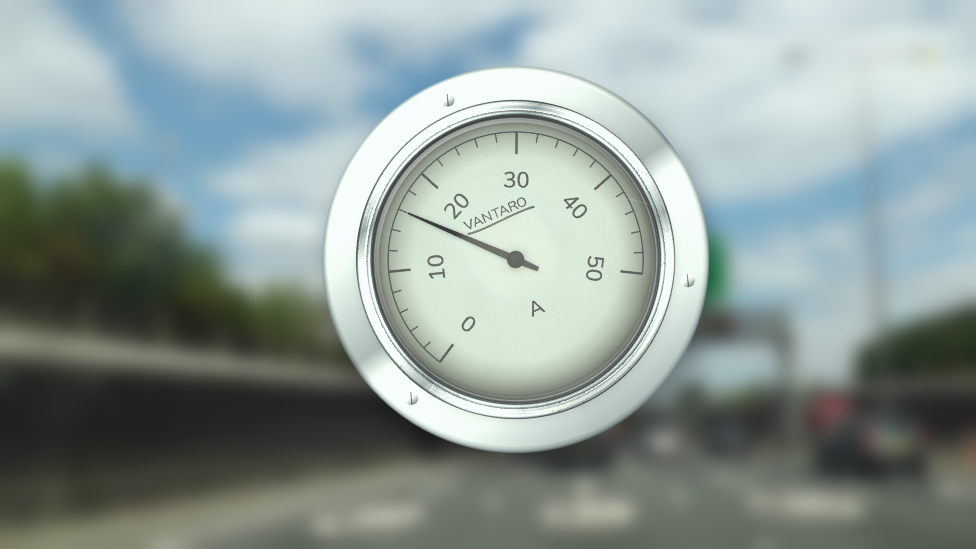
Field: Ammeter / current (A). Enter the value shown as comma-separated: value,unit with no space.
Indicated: 16,A
